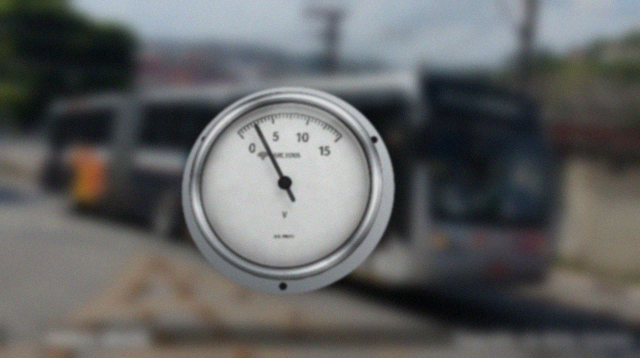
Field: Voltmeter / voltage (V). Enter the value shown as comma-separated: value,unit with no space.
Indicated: 2.5,V
